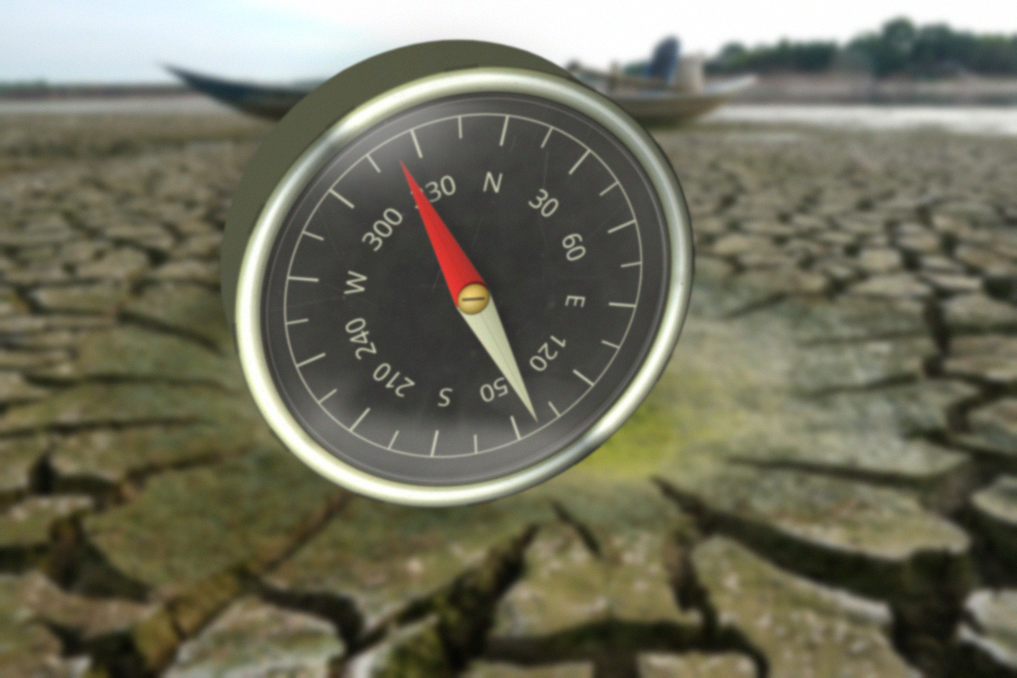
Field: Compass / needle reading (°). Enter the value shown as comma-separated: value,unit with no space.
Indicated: 322.5,°
